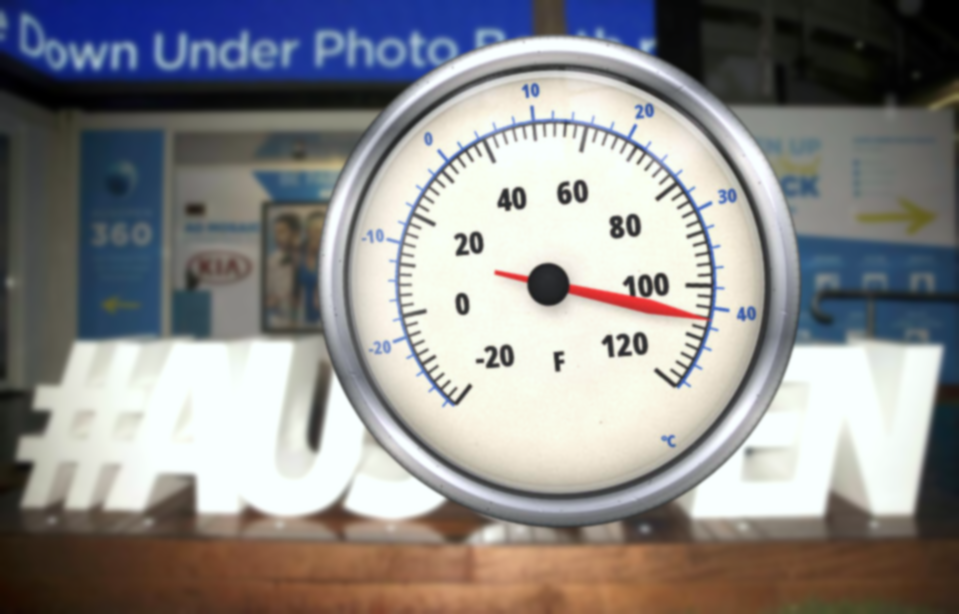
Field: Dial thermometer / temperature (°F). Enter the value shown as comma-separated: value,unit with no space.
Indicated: 106,°F
